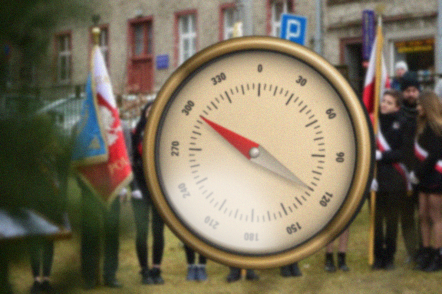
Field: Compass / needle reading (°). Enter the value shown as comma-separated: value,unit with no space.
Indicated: 300,°
